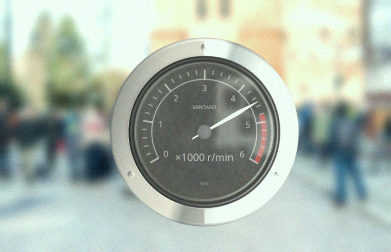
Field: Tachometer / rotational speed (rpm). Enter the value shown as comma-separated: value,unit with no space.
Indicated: 4500,rpm
